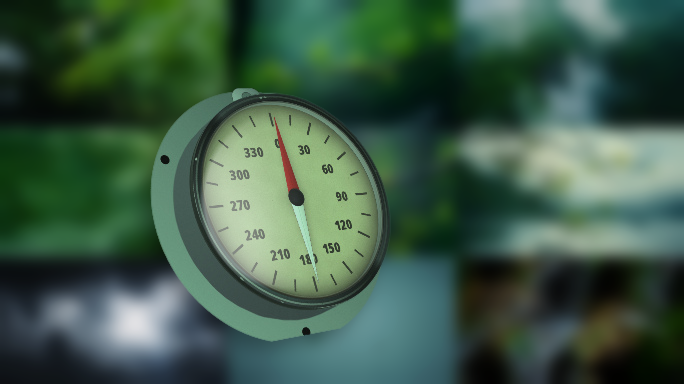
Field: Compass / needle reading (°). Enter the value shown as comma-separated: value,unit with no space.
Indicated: 0,°
